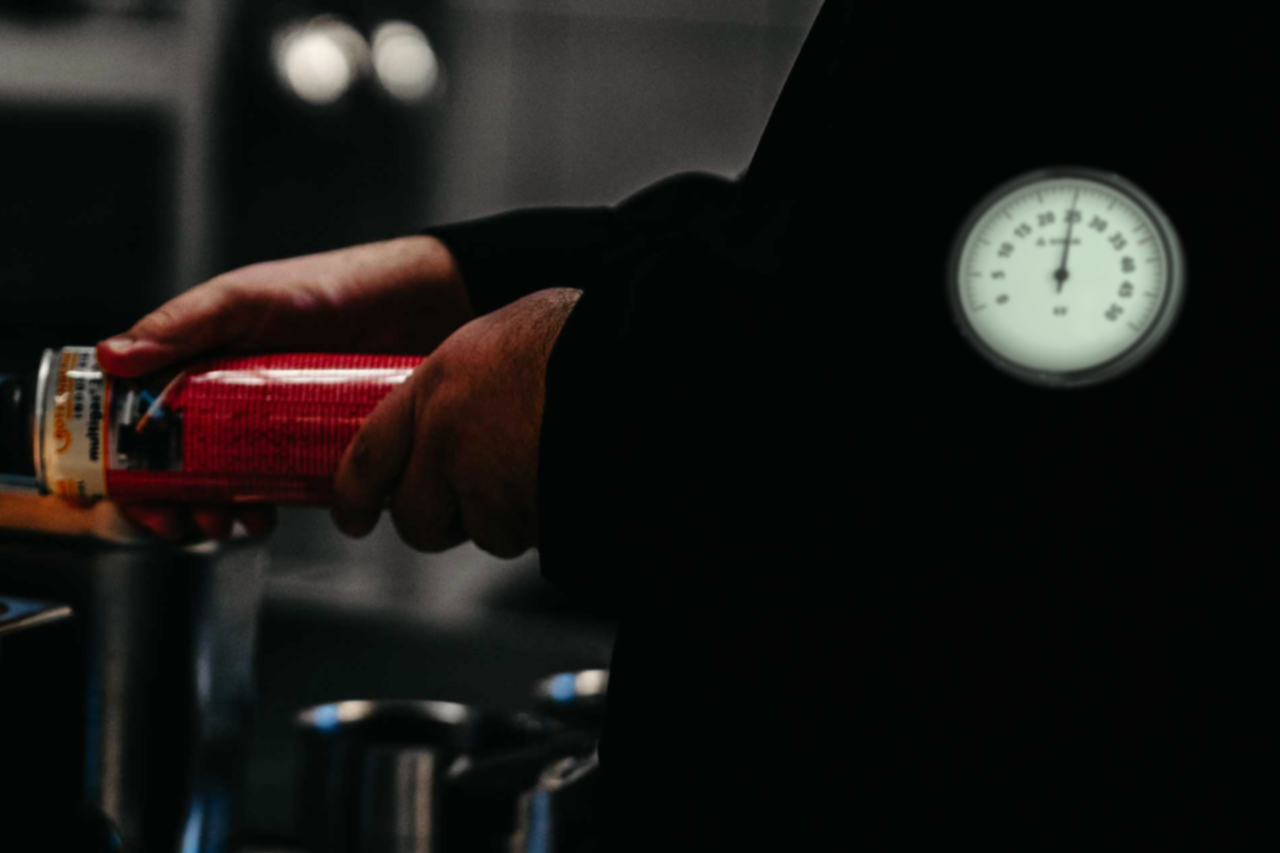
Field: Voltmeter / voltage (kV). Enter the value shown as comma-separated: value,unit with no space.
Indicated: 25,kV
